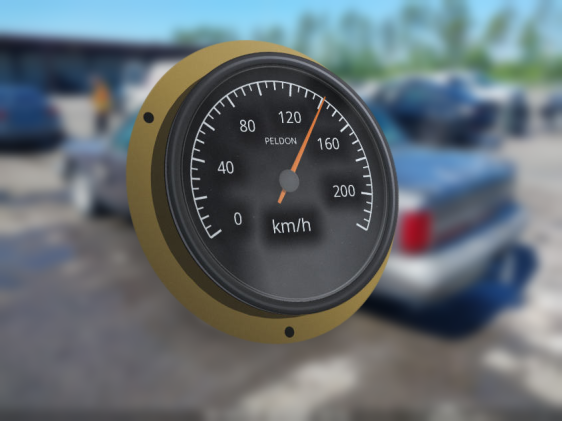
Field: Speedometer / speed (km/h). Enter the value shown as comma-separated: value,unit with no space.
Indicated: 140,km/h
